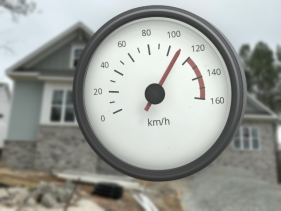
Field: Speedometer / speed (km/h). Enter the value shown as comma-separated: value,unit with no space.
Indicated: 110,km/h
